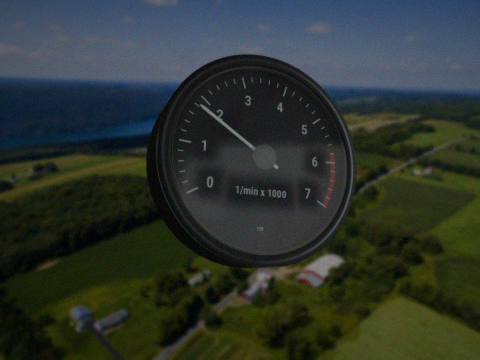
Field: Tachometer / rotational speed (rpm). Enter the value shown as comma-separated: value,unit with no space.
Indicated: 1800,rpm
